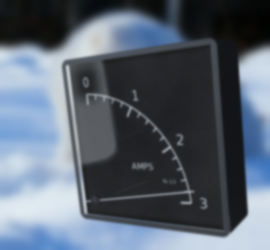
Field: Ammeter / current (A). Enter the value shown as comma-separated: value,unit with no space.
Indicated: 2.8,A
